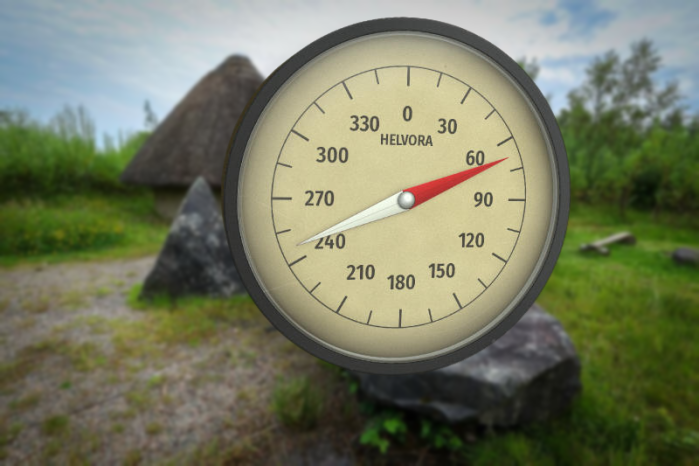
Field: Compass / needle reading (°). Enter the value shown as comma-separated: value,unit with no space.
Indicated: 67.5,°
